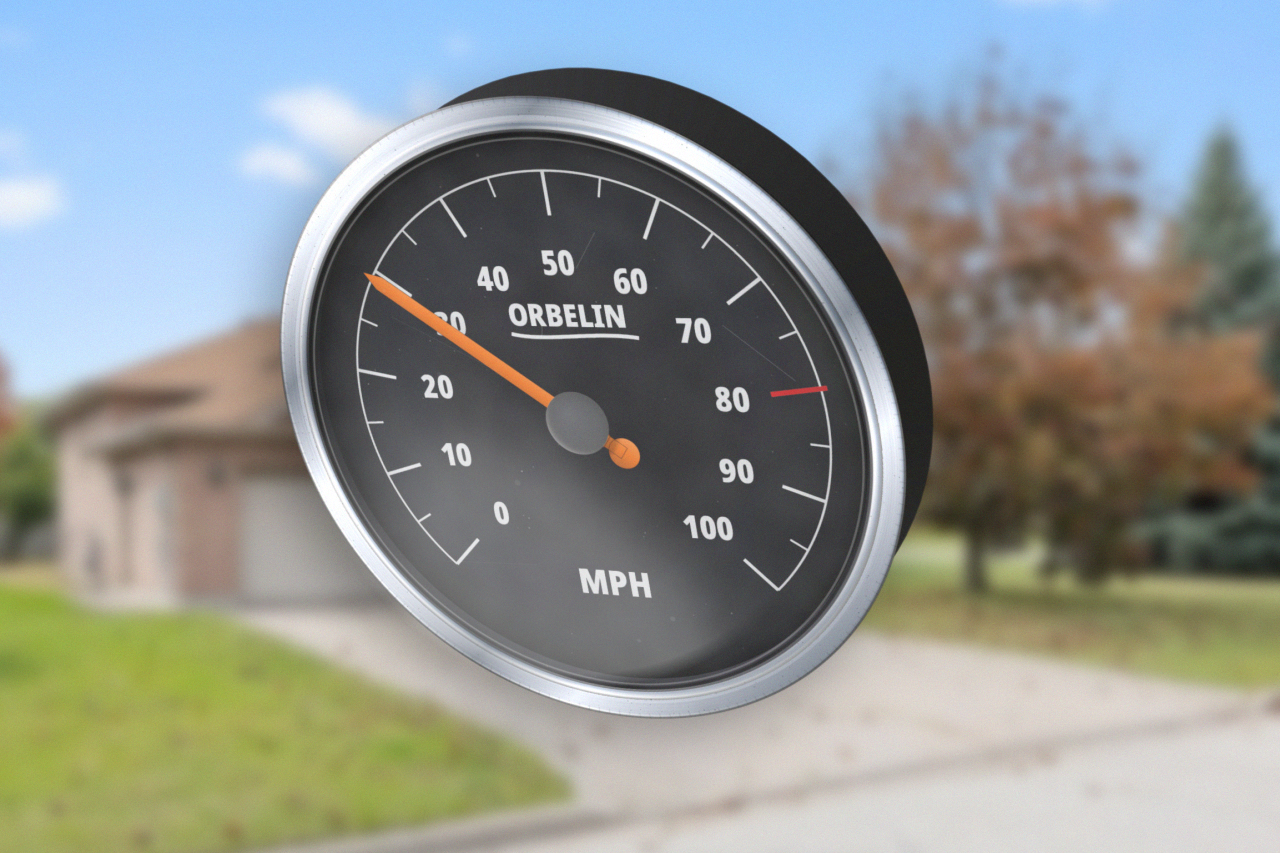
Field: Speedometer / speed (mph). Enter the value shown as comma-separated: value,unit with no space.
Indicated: 30,mph
